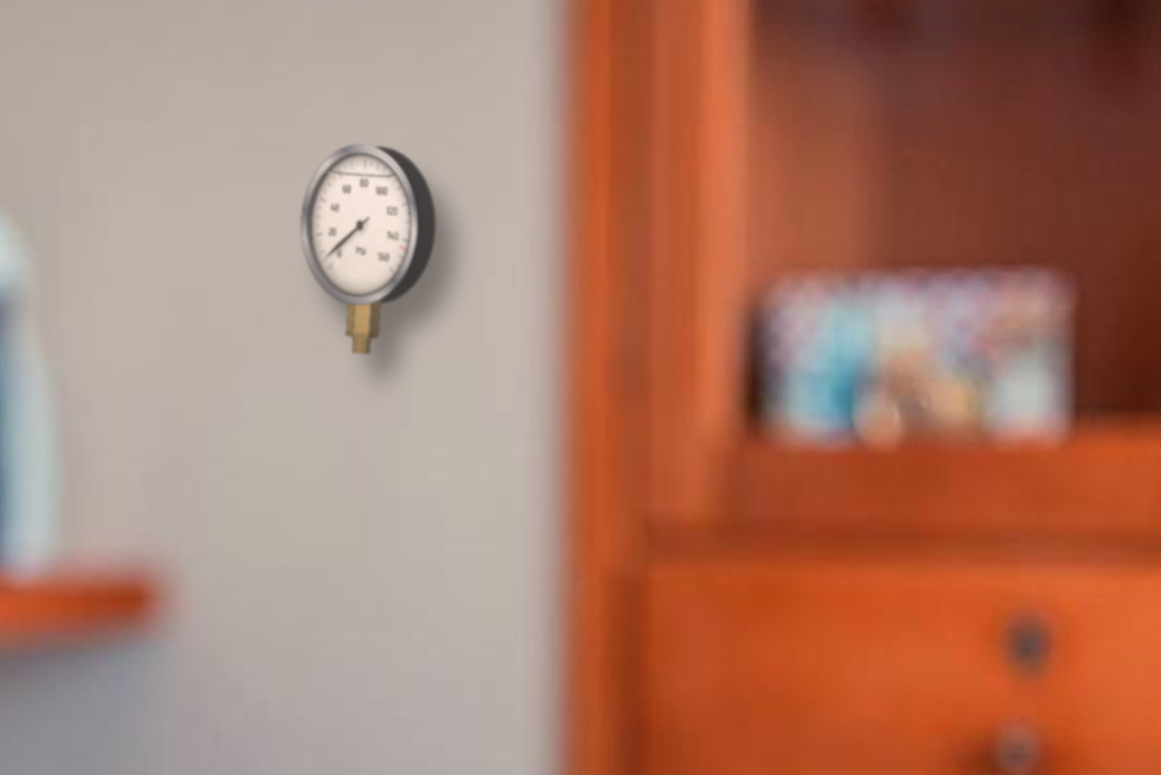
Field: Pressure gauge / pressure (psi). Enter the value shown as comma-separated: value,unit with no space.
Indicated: 5,psi
